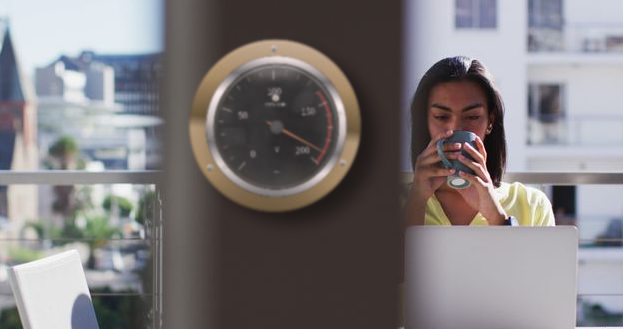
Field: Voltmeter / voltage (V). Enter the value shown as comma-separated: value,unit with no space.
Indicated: 190,V
